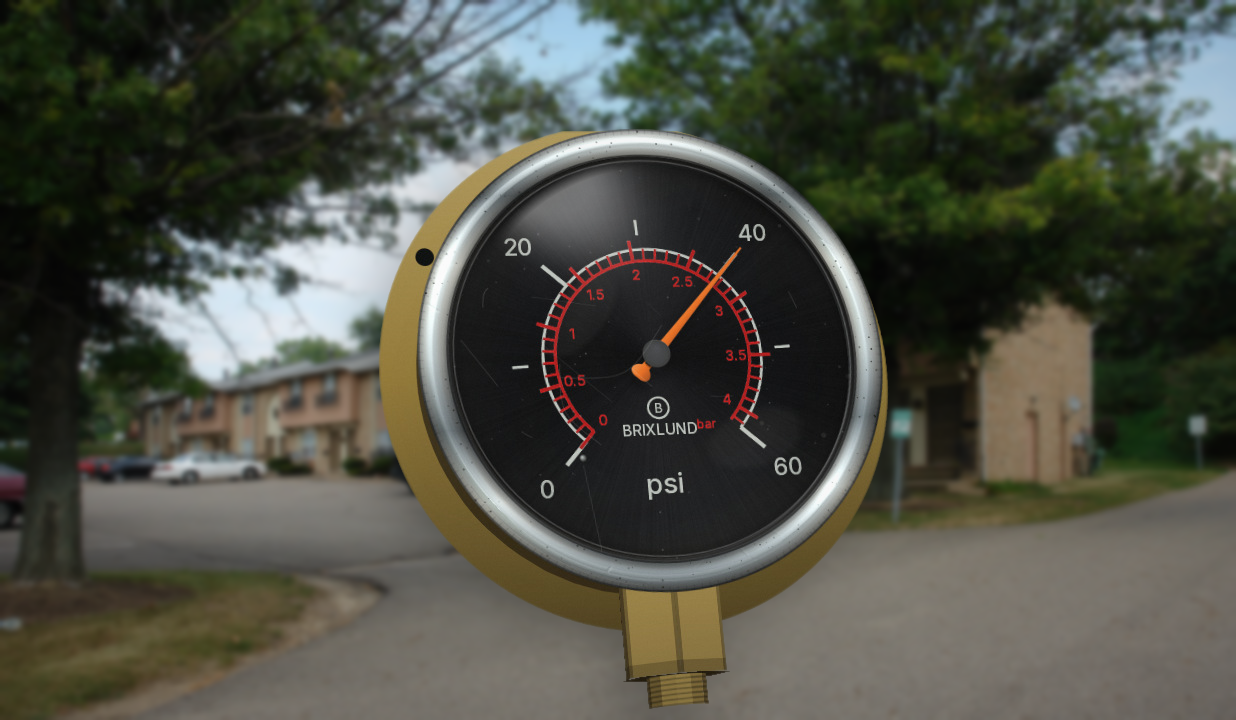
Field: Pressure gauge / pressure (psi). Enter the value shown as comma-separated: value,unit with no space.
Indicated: 40,psi
